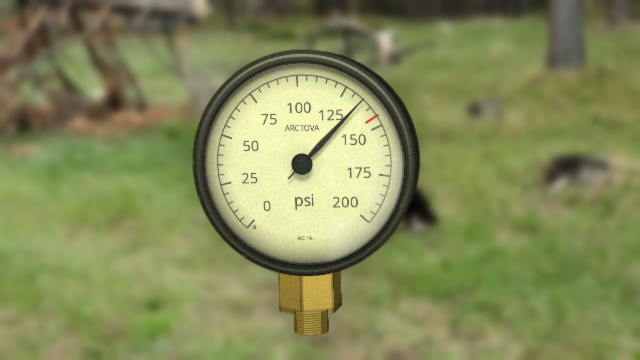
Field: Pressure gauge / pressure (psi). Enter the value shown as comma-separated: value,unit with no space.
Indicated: 135,psi
